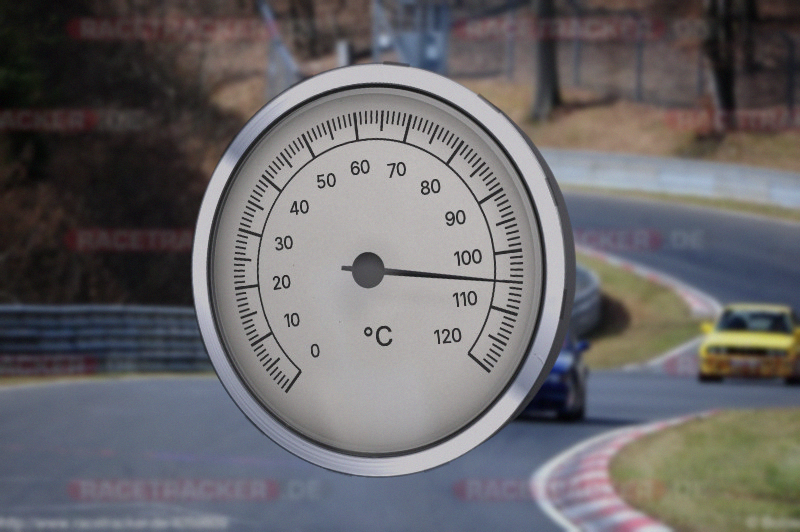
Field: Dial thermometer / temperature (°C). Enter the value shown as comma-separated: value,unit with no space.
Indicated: 105,°C
